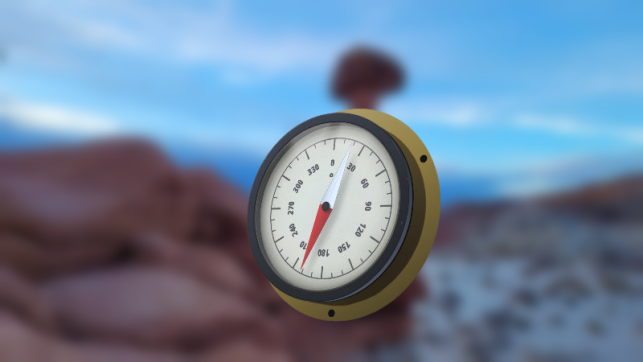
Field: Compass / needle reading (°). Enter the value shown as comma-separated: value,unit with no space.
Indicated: 200,°
